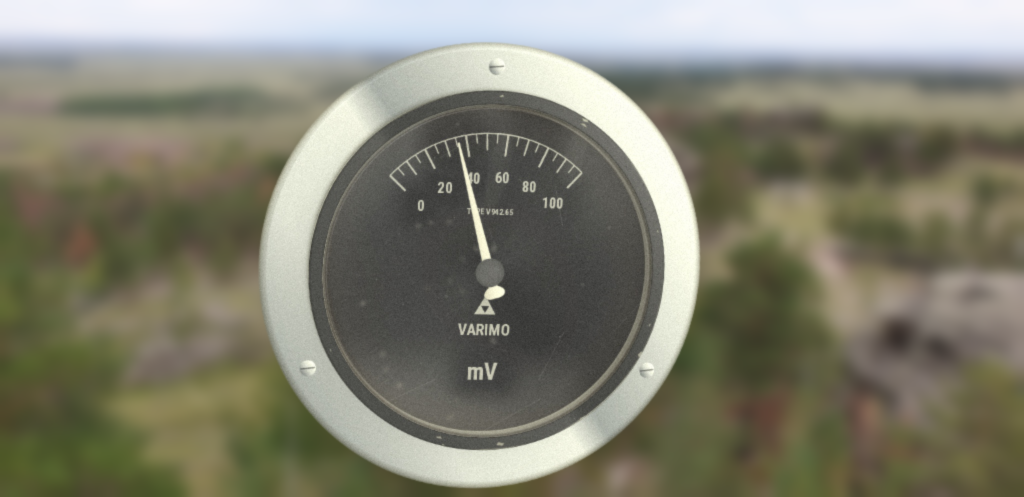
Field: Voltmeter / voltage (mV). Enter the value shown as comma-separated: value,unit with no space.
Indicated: 35,mV
